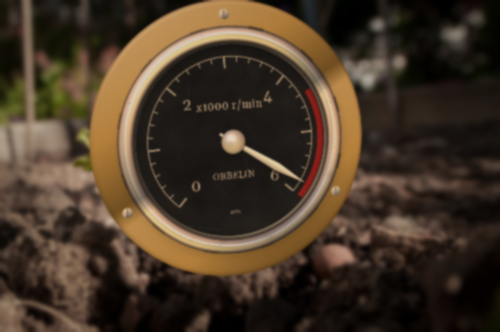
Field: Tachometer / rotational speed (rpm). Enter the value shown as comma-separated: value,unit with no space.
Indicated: 5800,rpm
